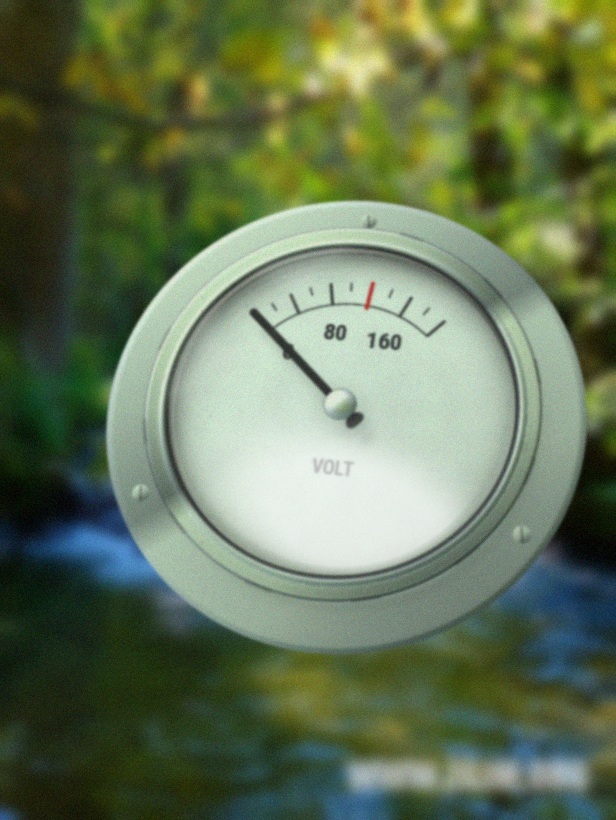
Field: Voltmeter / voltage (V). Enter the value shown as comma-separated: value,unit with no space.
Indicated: 0,V
